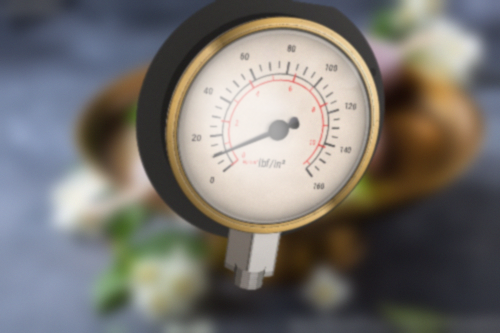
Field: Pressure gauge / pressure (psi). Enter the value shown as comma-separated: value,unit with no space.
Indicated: 10,psi
